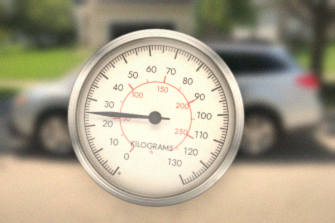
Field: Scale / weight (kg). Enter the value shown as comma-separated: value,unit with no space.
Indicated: 25,kg
